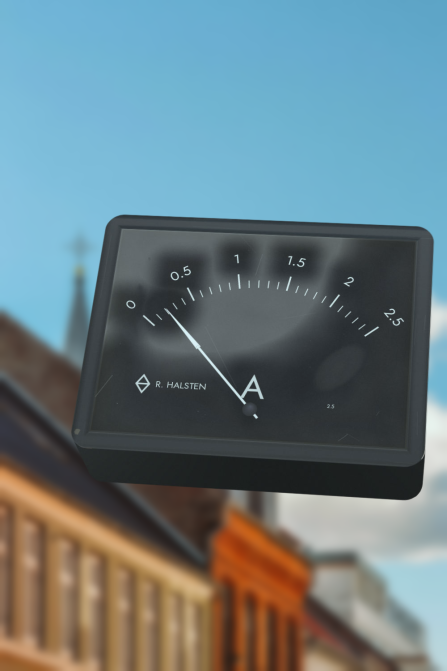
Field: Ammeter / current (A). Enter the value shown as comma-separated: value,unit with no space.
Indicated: 0.2,A
